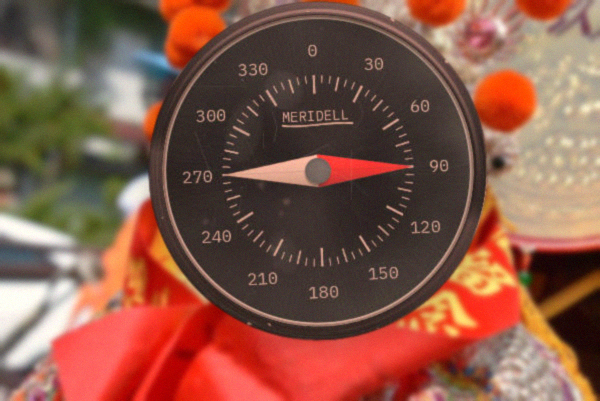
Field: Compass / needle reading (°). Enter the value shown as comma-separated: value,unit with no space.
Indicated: 90,°
